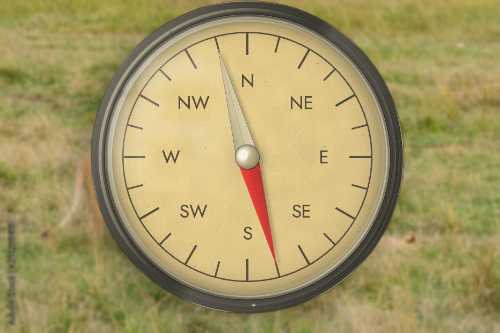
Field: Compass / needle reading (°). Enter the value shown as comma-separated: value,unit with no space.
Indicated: 165,°
